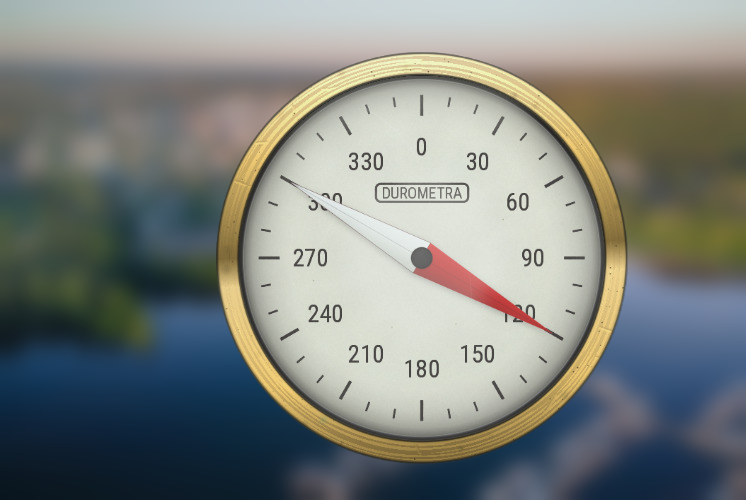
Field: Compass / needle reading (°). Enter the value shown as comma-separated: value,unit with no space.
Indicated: 120,°
